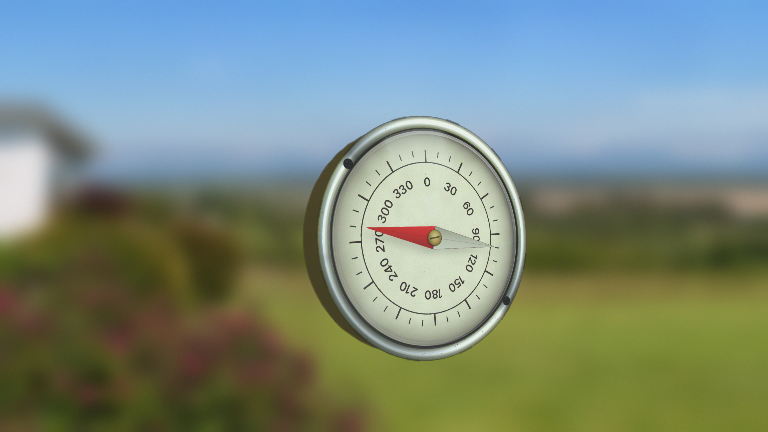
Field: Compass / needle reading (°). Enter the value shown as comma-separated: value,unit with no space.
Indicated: 280,°
